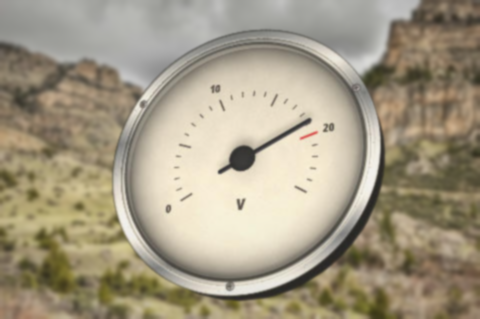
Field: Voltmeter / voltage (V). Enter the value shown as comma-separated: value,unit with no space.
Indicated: 19,V
